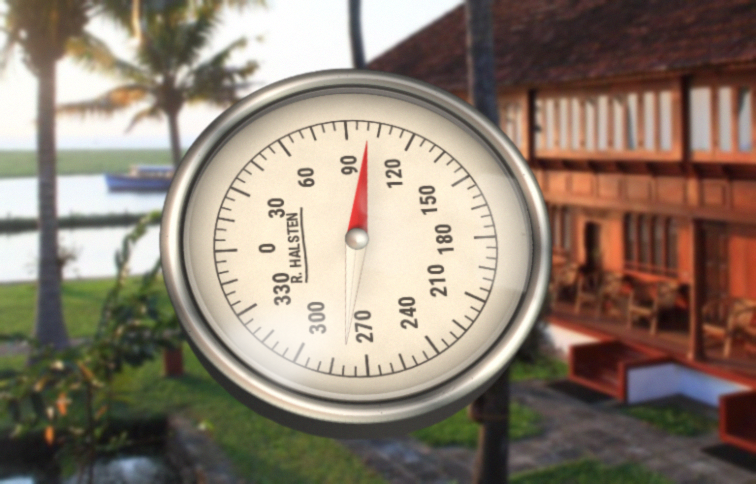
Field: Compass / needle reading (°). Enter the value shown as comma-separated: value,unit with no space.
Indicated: 100,°
